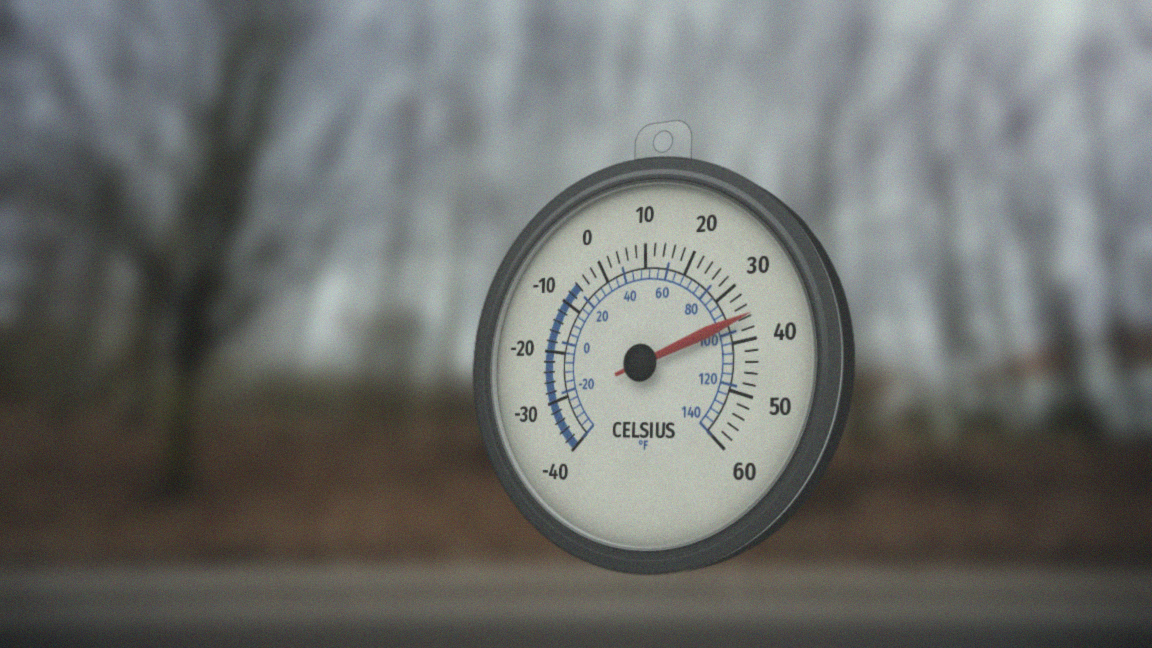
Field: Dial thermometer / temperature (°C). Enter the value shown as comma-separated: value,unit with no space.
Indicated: 36,°C
